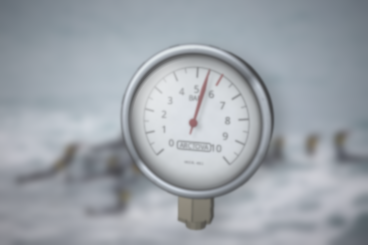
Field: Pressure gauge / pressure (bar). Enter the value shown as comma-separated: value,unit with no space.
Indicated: 5.5,bar
